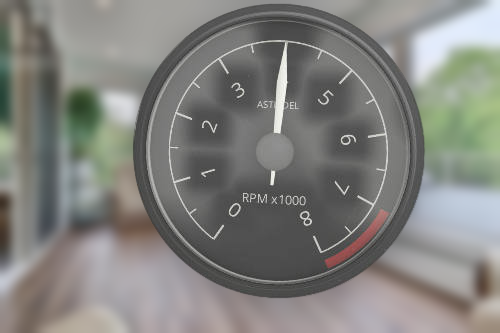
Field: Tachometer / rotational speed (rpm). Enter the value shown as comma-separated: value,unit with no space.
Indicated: 4000,rpm
